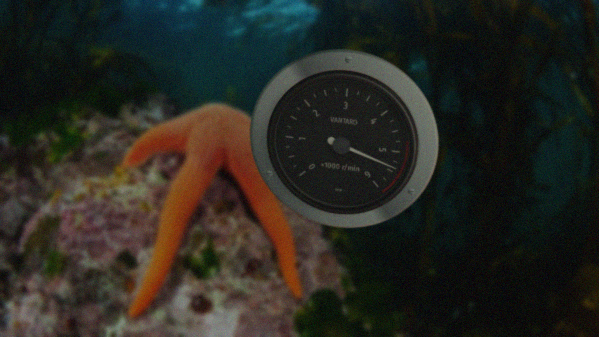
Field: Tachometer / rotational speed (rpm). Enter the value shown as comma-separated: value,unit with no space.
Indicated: 5375,rpm
